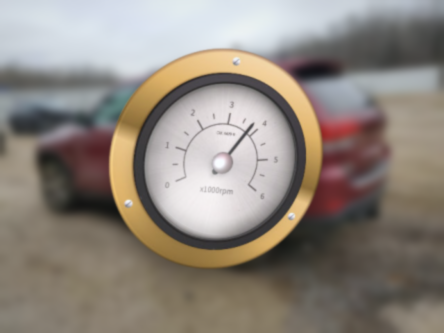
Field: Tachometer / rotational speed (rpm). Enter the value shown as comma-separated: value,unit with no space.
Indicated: 3750,rpm
